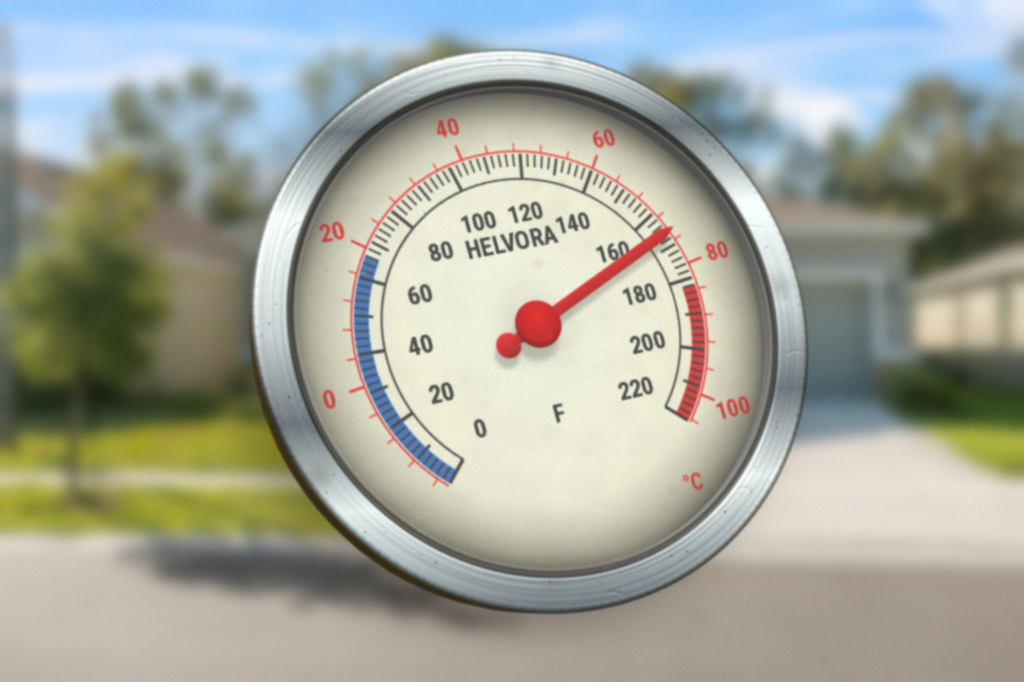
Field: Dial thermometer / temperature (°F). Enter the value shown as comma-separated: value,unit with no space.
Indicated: 166,°F
